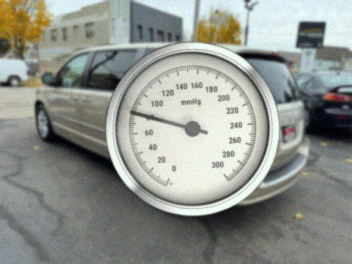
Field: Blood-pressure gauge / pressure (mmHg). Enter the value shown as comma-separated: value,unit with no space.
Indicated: 80,mmHg
